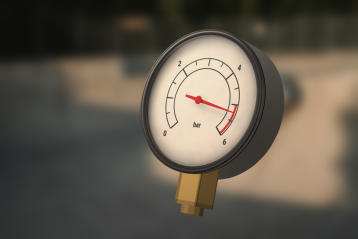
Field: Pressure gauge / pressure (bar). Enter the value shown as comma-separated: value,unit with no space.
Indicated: 5.25,bar
